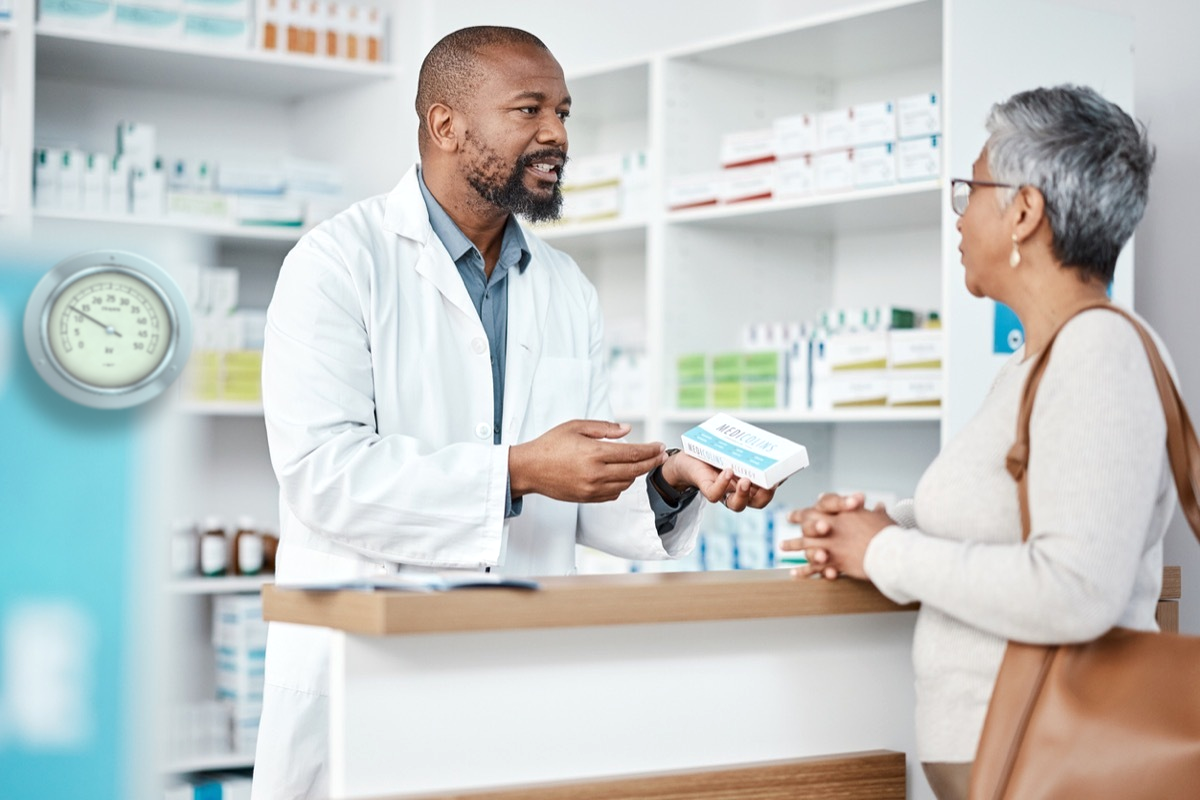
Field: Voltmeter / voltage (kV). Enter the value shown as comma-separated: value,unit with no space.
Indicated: 12.5,kV
